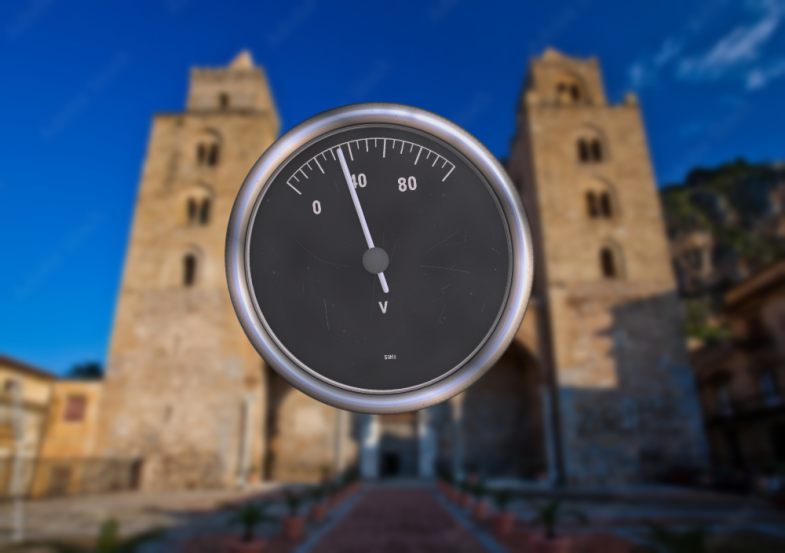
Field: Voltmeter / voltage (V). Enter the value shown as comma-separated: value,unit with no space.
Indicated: 35,V
